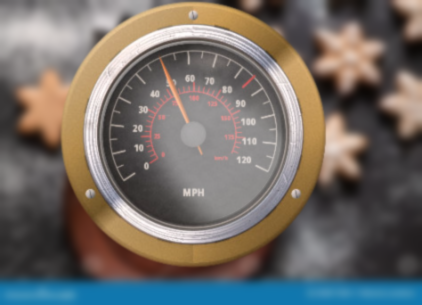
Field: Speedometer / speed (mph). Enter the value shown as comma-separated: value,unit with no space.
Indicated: 50,mph
